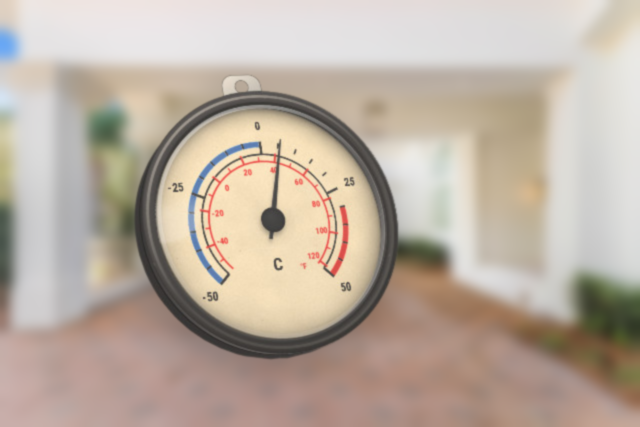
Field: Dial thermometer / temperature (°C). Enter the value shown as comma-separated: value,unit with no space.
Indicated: 5,°C
